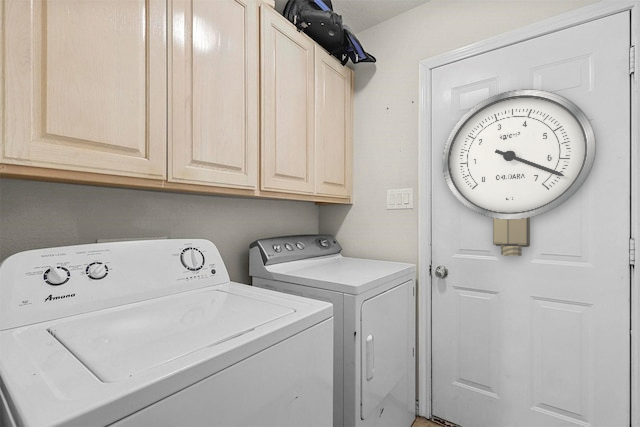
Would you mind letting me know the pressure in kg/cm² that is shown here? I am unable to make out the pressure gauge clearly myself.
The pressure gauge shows 6.5 kg/cm²
